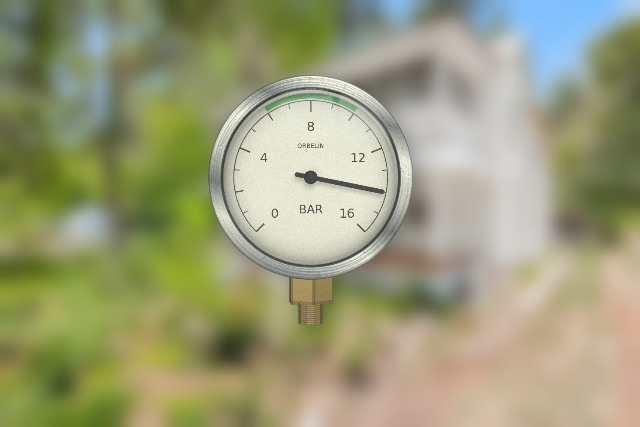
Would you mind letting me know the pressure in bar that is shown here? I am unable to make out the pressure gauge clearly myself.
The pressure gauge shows 14 bar
